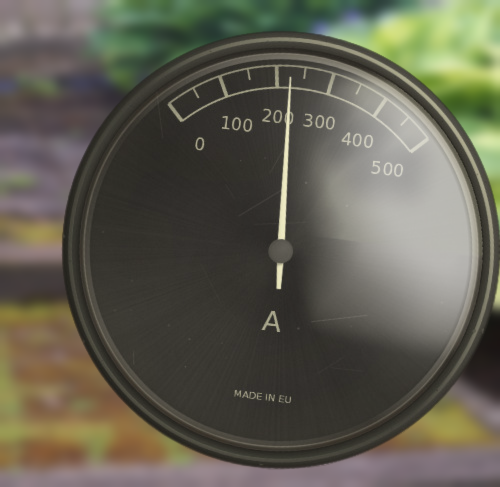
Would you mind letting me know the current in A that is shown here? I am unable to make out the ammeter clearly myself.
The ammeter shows 225 A
